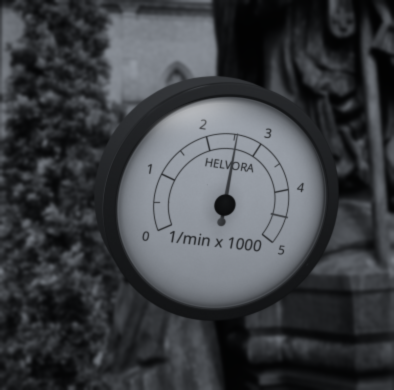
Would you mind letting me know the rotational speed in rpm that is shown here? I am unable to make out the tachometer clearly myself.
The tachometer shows 2500 rpm
